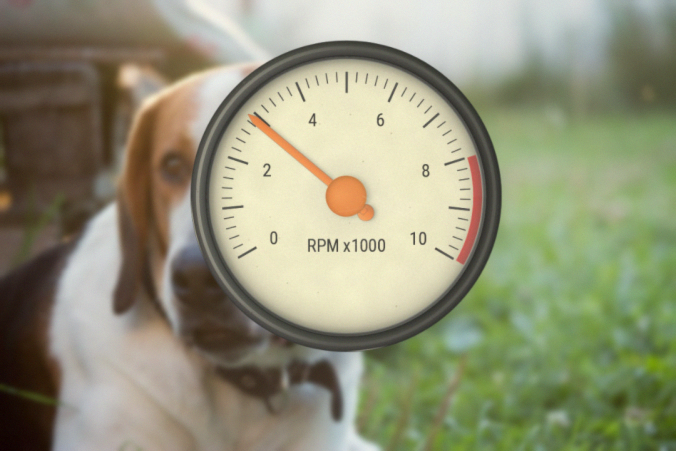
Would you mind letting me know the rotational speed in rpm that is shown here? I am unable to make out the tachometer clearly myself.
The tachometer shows 2900 rpm
